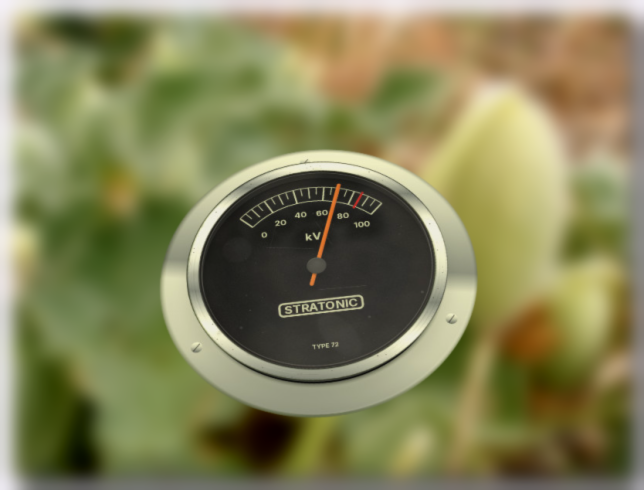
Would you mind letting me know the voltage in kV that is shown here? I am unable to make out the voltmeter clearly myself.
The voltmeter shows 70 kV
